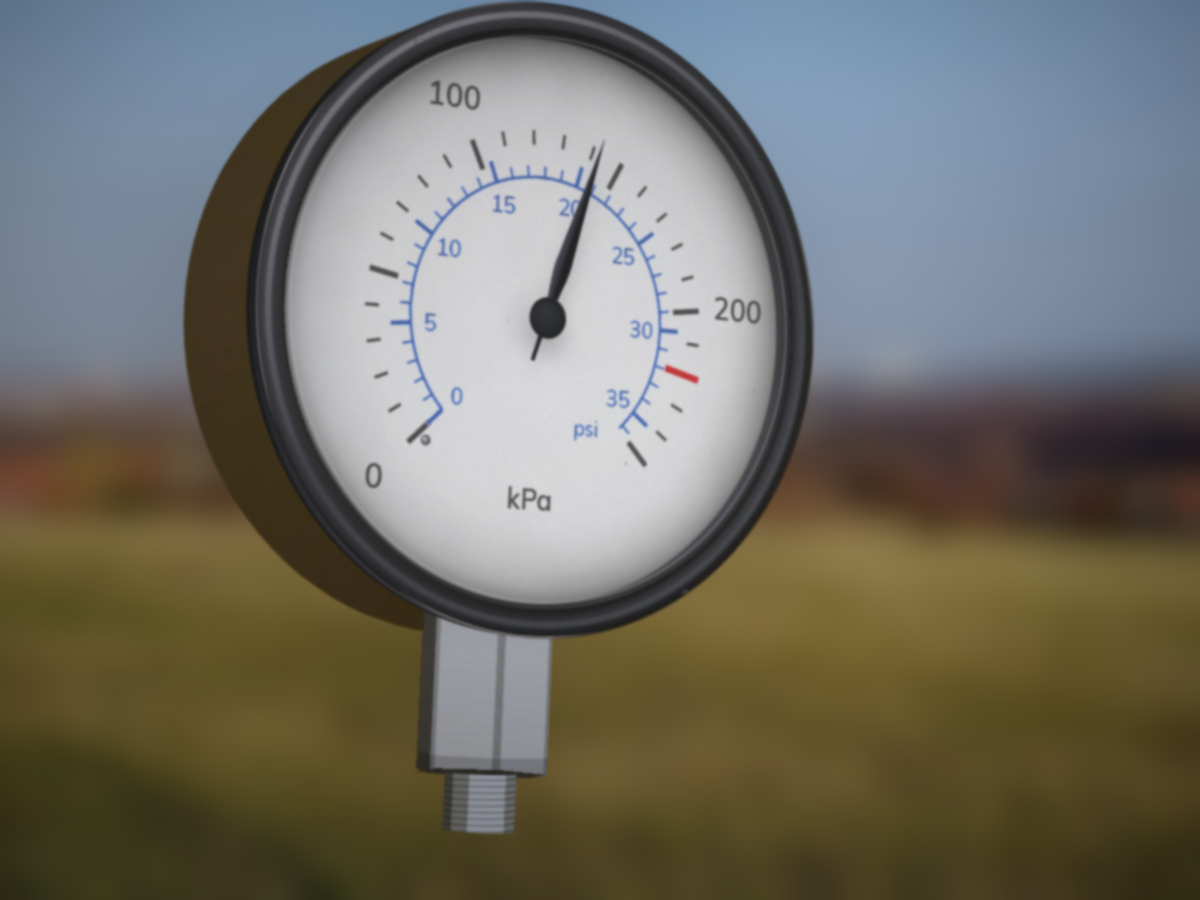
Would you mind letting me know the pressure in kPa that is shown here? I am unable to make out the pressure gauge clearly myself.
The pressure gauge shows 140 kPa
